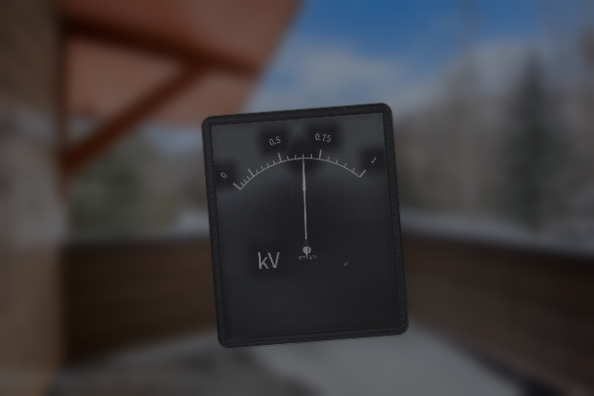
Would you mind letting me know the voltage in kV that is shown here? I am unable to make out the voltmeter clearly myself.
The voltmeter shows 0.65 kV
